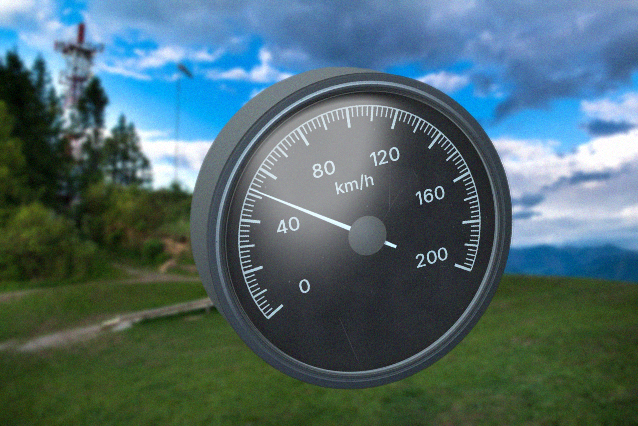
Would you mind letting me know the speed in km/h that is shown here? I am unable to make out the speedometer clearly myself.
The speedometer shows 52 km/h
